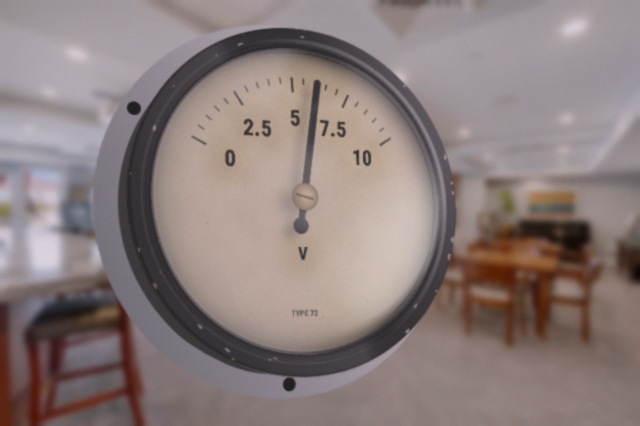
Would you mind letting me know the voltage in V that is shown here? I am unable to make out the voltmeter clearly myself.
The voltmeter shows 6 V
